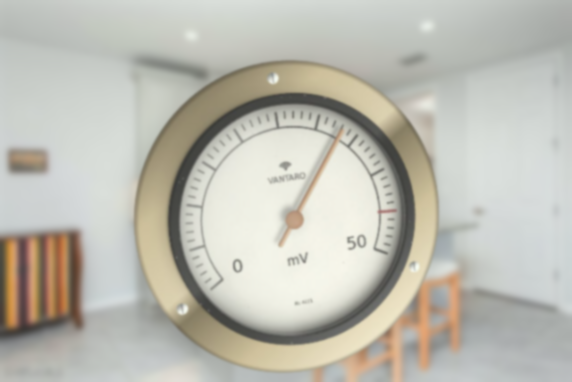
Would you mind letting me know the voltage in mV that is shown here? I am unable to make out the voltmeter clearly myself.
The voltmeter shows 33 mV
